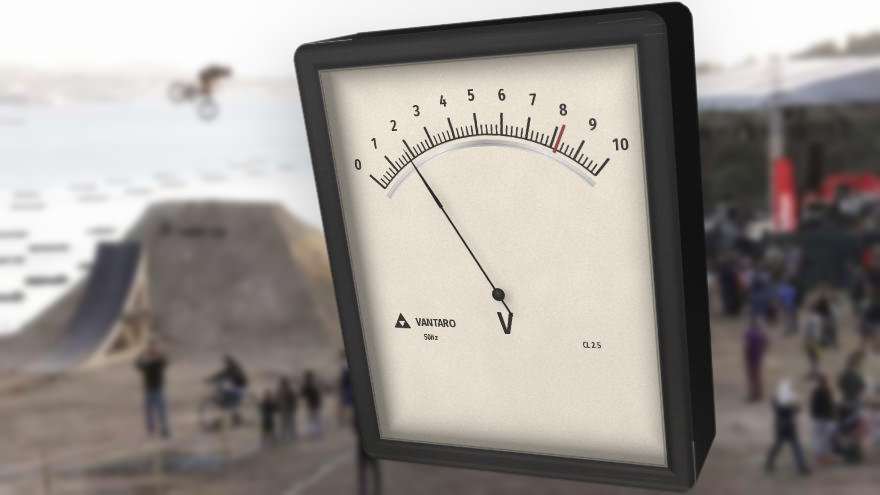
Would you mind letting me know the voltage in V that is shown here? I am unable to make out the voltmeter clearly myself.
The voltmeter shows 2 V
